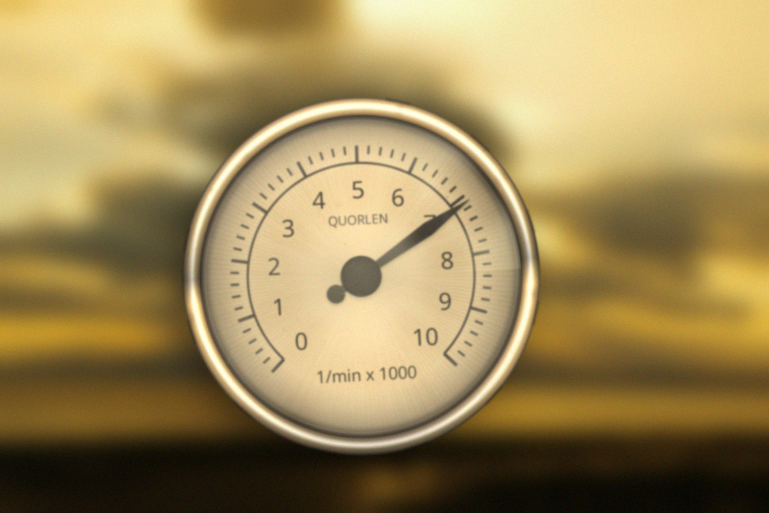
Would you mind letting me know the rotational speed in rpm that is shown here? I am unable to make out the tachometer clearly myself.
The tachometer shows 7100 rpm
